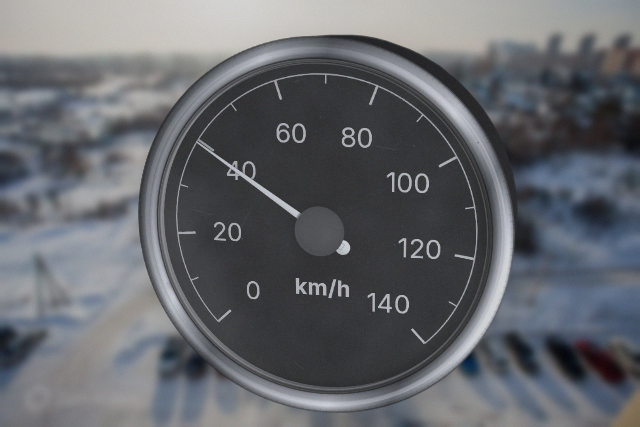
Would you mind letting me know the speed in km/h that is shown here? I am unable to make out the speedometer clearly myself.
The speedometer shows 40 km/h
